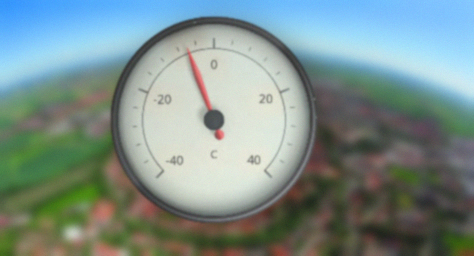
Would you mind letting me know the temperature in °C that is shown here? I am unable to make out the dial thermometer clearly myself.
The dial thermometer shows -6 °C
